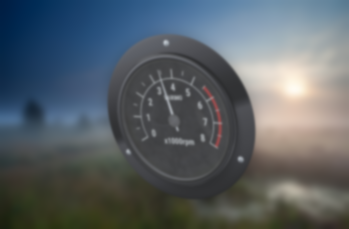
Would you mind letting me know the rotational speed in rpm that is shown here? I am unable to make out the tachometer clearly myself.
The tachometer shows 3500 rpm
